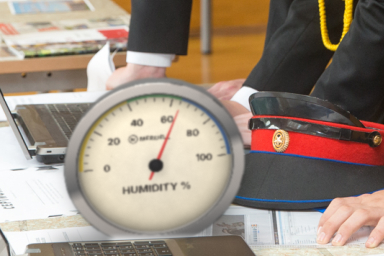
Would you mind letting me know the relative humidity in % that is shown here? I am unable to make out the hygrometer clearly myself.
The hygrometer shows 64 %
